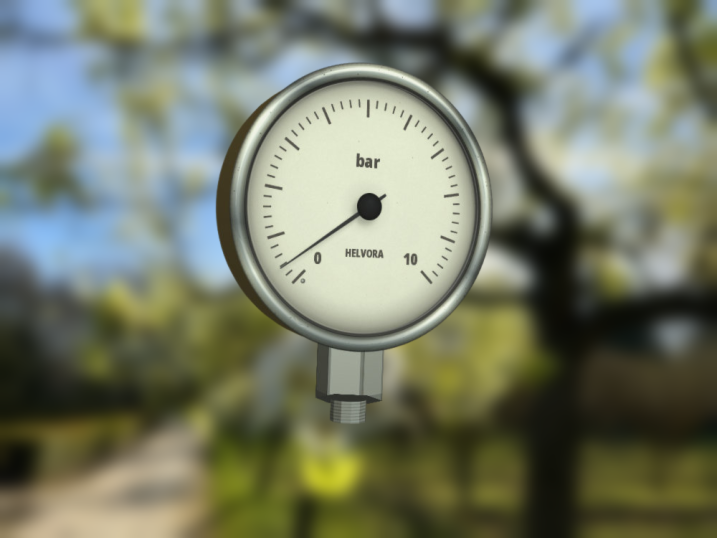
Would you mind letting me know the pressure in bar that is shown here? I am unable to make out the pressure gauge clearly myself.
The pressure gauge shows 0.4 bar
